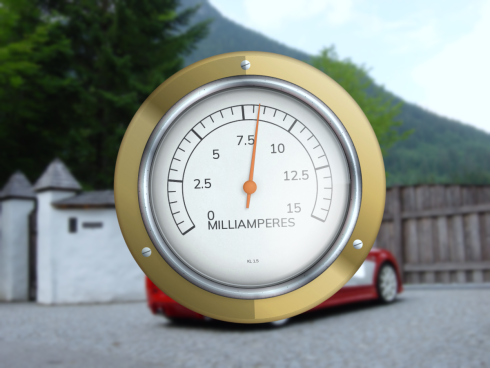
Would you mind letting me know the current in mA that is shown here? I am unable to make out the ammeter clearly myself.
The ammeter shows 8.25 mA
